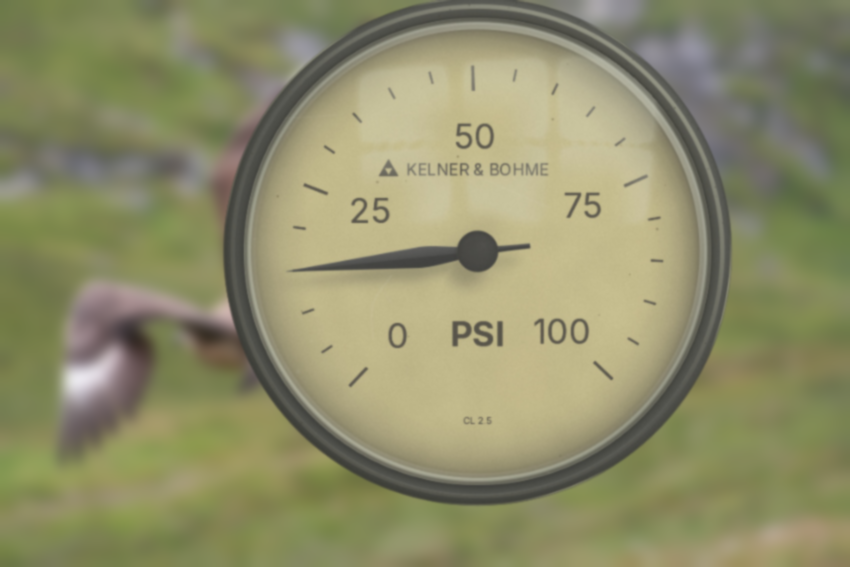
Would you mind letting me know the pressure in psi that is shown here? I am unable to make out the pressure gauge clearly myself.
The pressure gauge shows 15 psi
